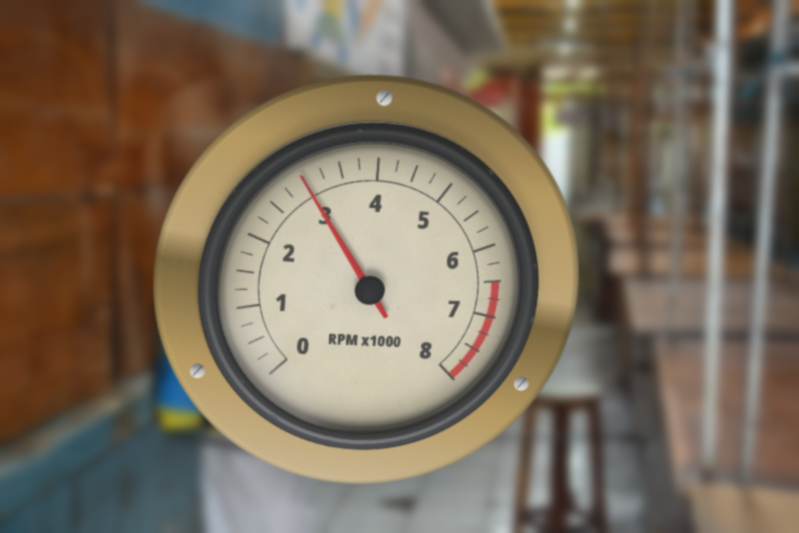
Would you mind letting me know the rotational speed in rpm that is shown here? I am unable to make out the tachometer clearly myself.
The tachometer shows 3000 rpm
